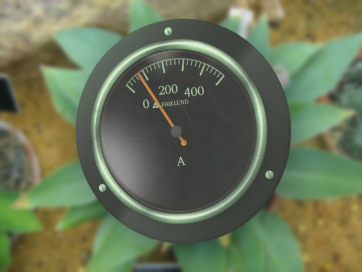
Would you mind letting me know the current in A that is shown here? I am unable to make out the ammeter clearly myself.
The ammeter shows 80 A
